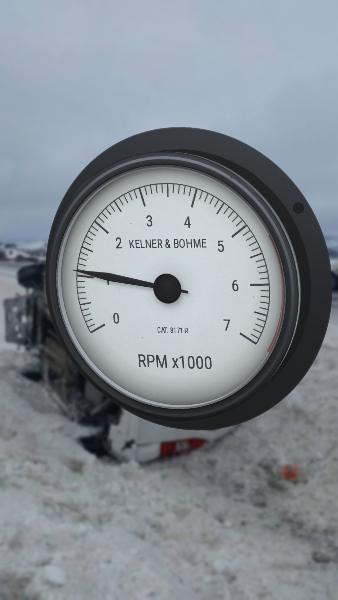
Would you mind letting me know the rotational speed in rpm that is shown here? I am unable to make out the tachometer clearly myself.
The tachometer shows 1100 rpm
